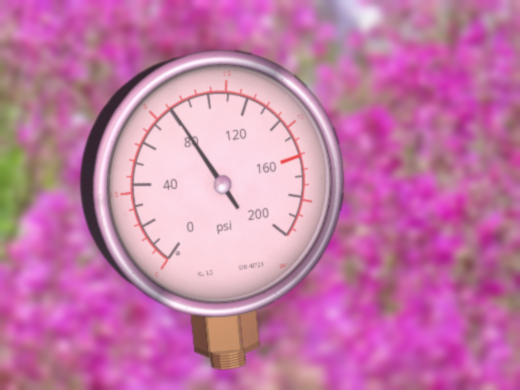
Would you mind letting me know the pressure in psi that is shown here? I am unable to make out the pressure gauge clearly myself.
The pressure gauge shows 80 psi
